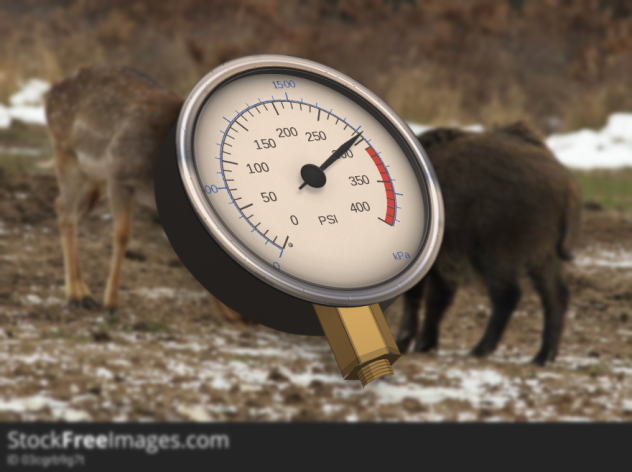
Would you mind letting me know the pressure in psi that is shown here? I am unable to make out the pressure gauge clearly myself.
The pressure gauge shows 295 psi
